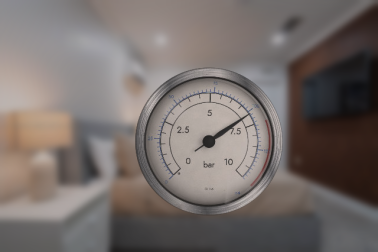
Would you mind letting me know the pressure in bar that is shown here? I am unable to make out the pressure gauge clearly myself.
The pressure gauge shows 7 bar
